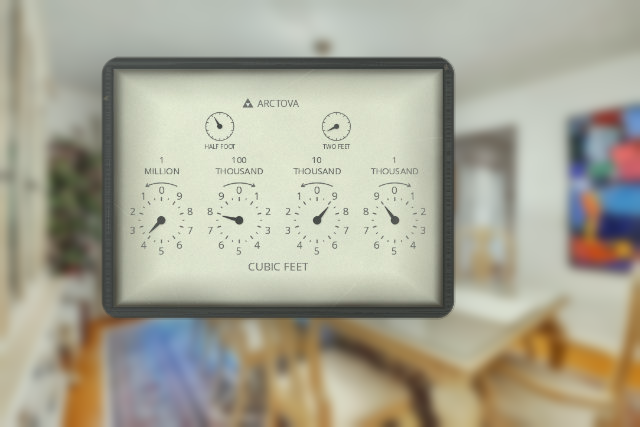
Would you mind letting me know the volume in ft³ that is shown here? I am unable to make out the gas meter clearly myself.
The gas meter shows 378900 ft³
